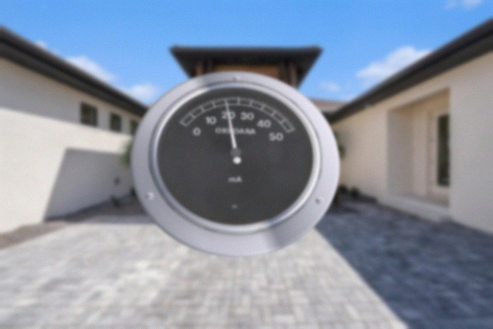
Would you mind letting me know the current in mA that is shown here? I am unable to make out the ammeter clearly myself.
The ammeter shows 20 mA
